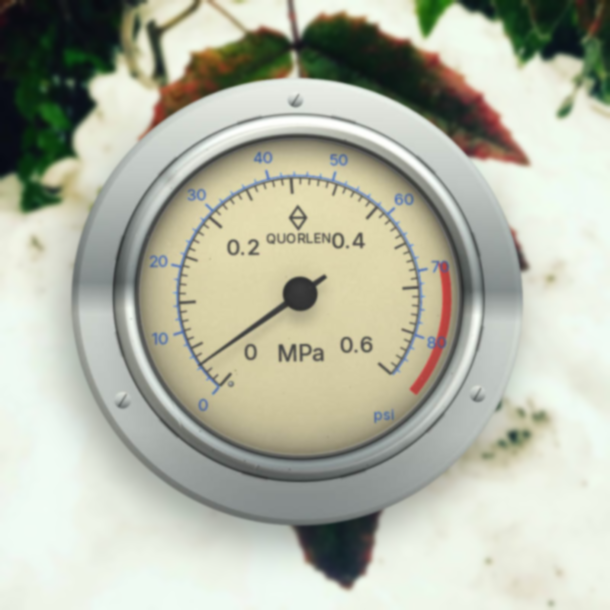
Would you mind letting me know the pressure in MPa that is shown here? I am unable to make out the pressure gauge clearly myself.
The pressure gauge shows 0.03 MPa
